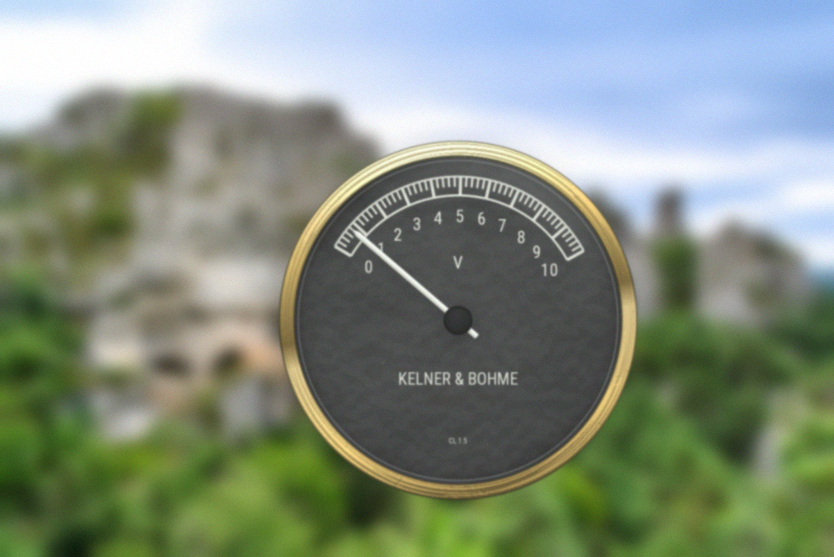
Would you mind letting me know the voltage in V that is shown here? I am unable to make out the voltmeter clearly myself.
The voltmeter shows 0.8 V
